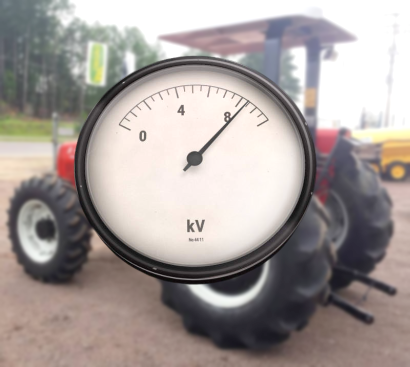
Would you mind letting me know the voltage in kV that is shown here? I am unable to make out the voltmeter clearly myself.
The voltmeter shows 8.5 kV
